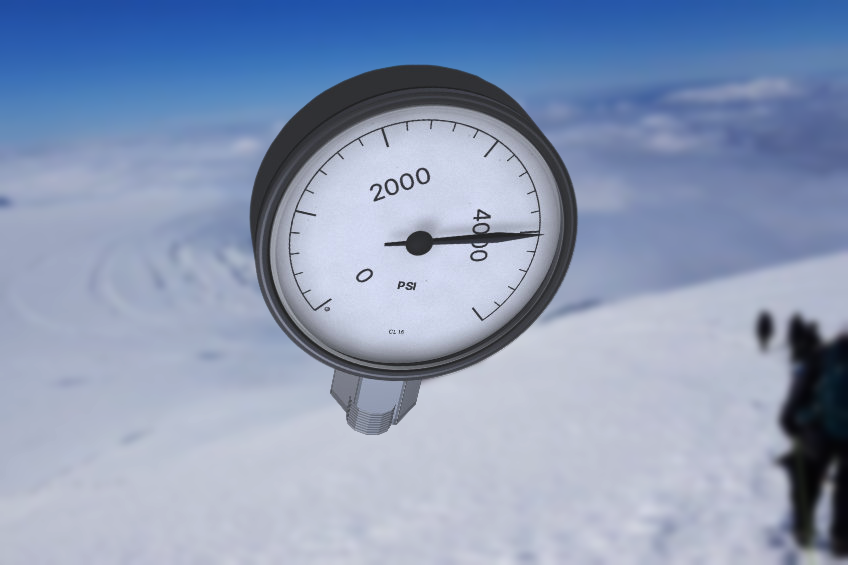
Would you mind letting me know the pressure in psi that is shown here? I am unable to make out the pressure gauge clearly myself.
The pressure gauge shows 4000 psi
